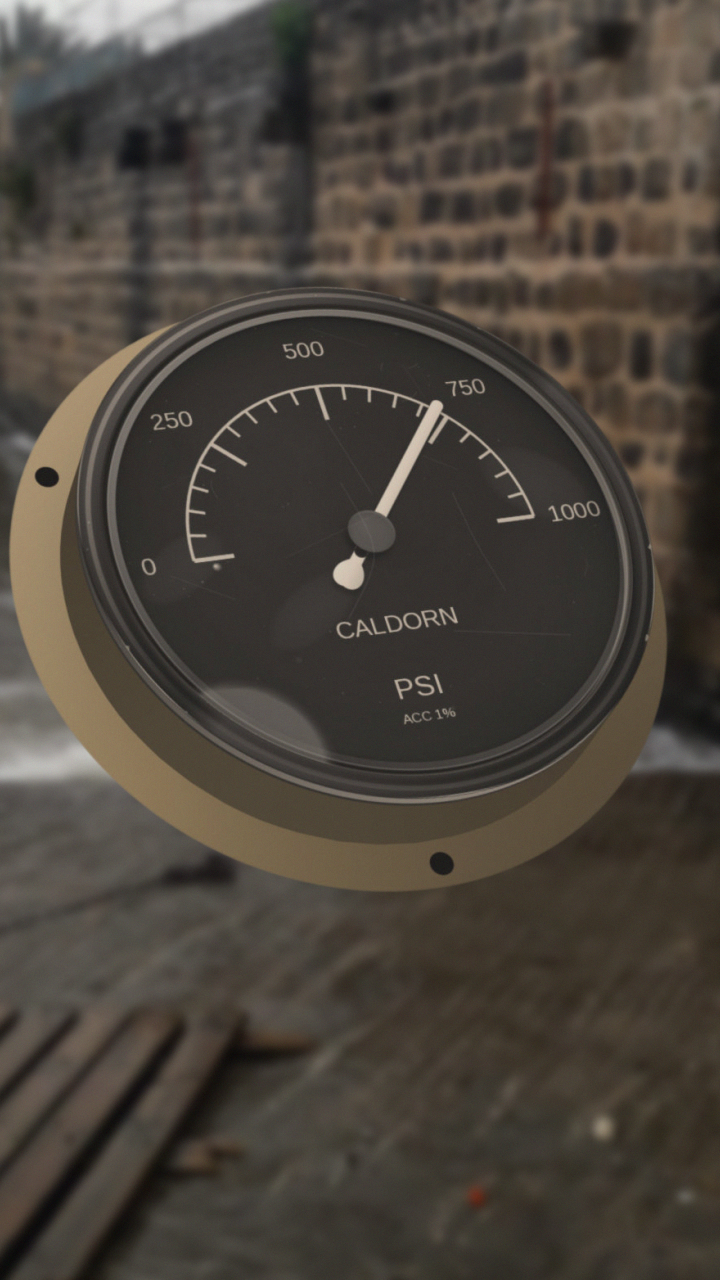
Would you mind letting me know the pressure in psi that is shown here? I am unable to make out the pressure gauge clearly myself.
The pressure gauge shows 725 psi
